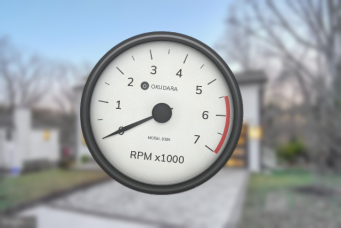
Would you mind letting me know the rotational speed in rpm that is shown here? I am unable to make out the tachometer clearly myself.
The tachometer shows 0 rpm
